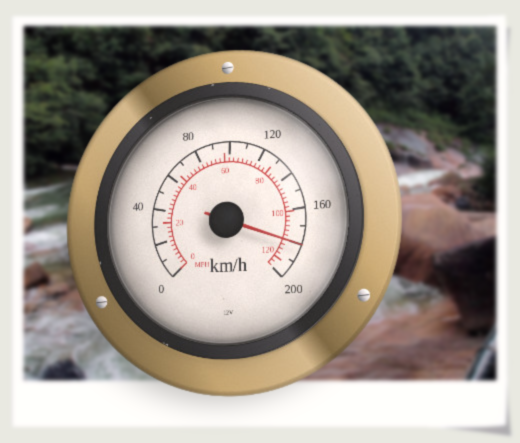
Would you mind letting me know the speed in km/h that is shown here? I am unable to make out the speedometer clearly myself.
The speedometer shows 180 km/h
